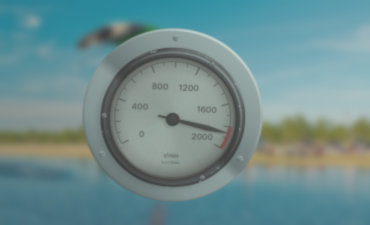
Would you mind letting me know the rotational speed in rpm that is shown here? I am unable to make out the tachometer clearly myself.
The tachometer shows 1850 rpm
